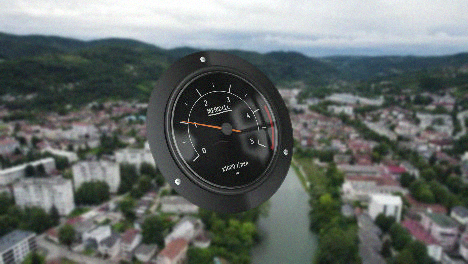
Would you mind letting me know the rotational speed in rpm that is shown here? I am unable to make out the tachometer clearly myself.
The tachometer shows 1000 rpm
